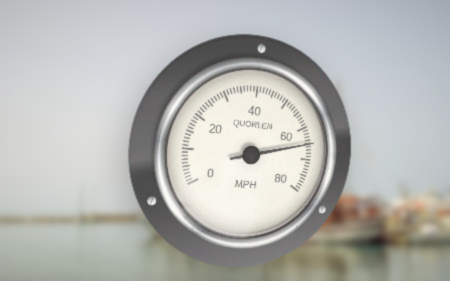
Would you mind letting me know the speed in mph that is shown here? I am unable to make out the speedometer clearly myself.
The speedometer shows 65 mph
